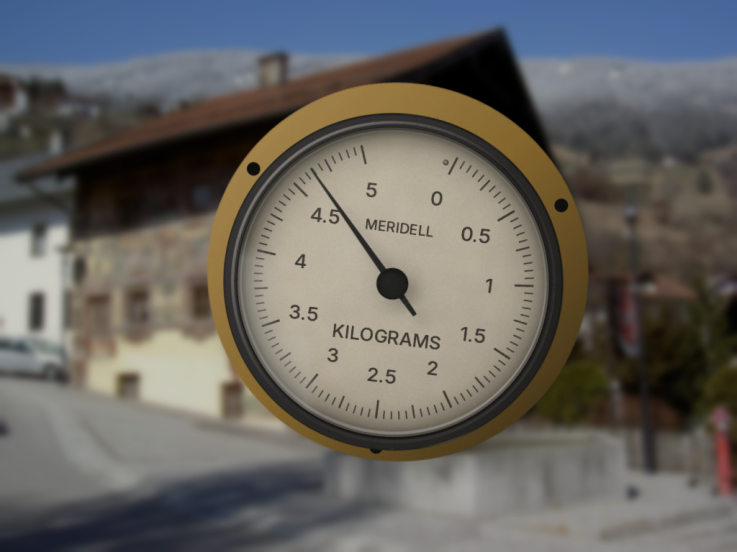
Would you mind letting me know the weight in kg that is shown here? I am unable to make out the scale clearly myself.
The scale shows 4.65 kg
